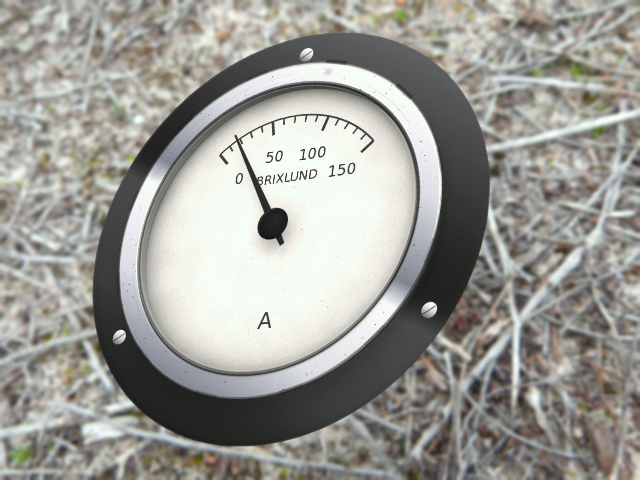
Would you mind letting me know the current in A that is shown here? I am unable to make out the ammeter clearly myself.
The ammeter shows 20 A
